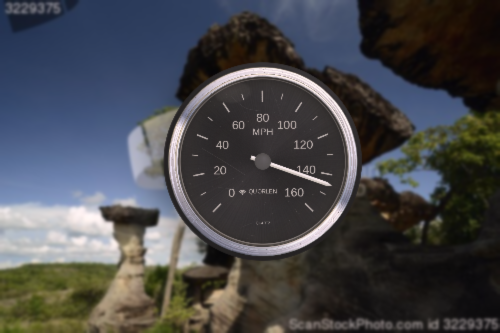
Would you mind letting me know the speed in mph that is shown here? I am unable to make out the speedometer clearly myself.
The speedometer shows 145 mph
